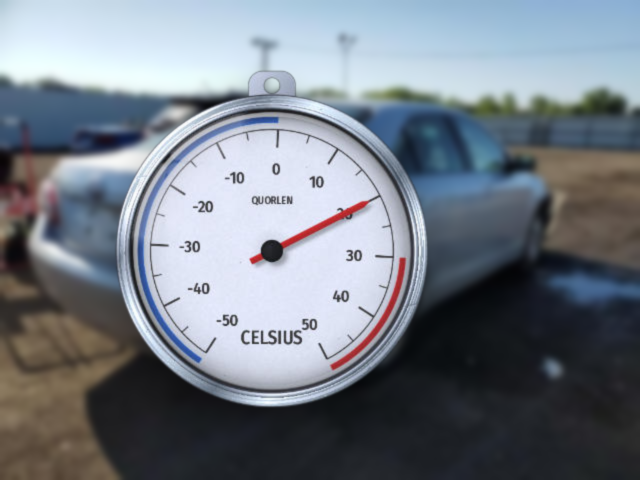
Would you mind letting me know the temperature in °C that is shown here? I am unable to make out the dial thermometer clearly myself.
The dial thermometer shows 20 °C
